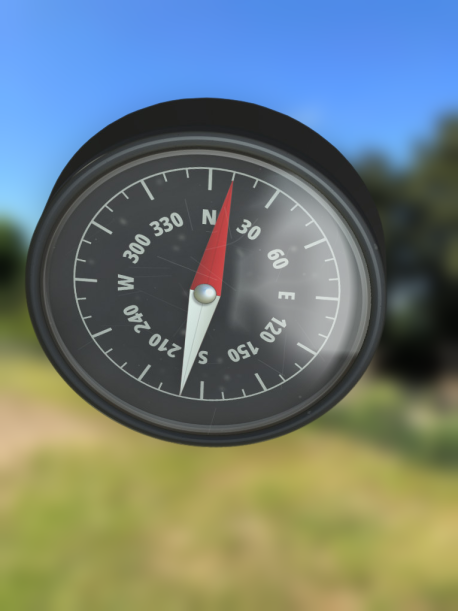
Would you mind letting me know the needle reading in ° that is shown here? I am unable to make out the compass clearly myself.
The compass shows 10 °
